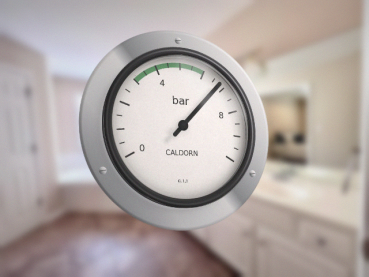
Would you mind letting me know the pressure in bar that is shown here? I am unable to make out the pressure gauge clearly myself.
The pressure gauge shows 6.75 bar
